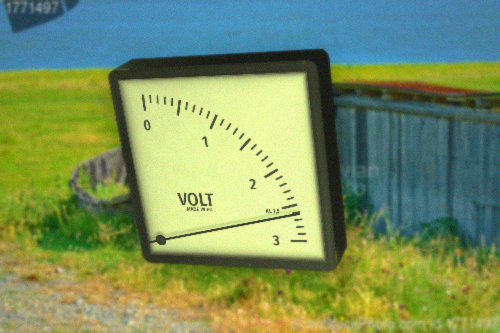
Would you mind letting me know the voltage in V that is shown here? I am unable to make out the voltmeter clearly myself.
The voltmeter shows 2.6 V
